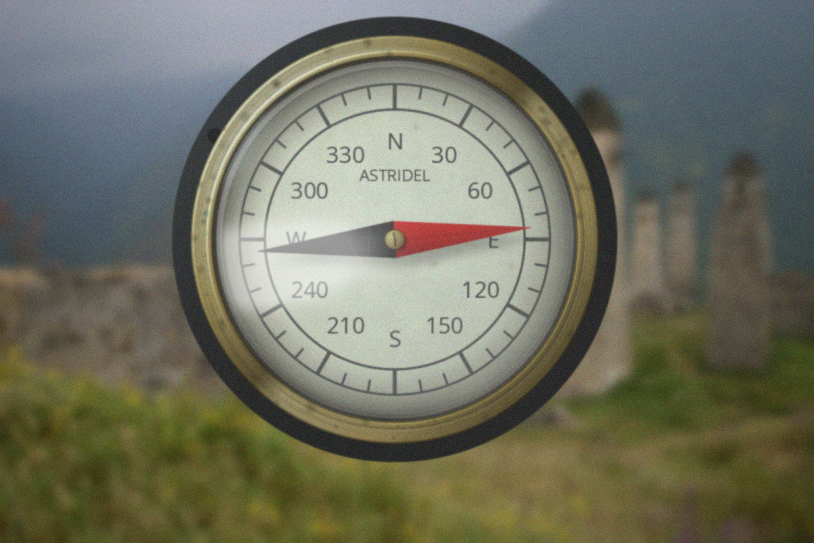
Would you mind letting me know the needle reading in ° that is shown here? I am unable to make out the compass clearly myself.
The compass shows 85 °
